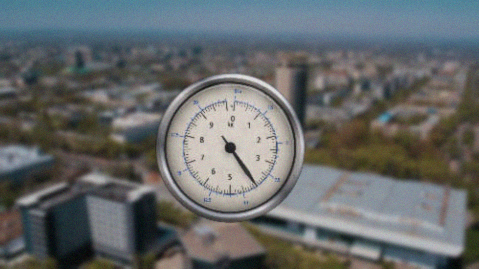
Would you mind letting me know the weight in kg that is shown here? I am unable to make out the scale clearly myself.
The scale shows 4 kg
